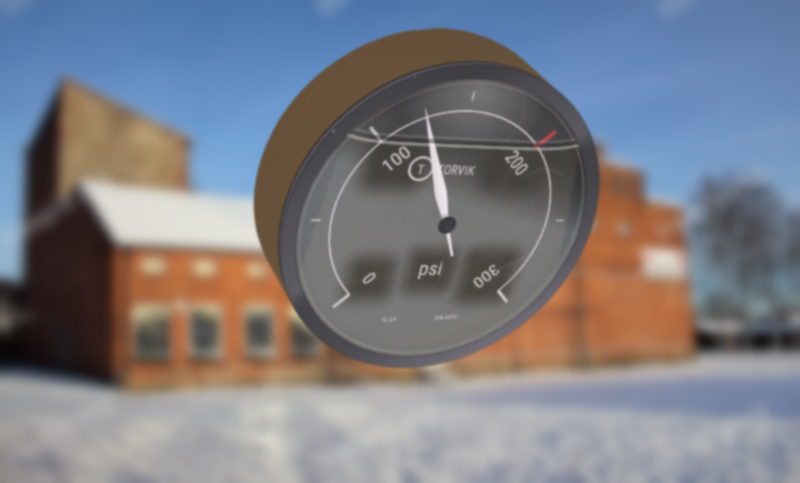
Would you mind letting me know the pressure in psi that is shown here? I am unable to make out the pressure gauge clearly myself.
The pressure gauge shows 125 psi
